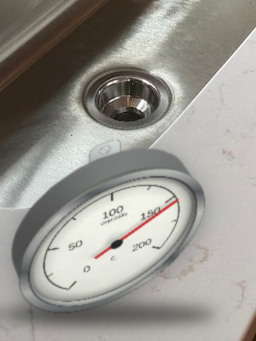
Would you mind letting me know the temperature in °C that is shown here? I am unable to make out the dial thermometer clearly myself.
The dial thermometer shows 150 °C
